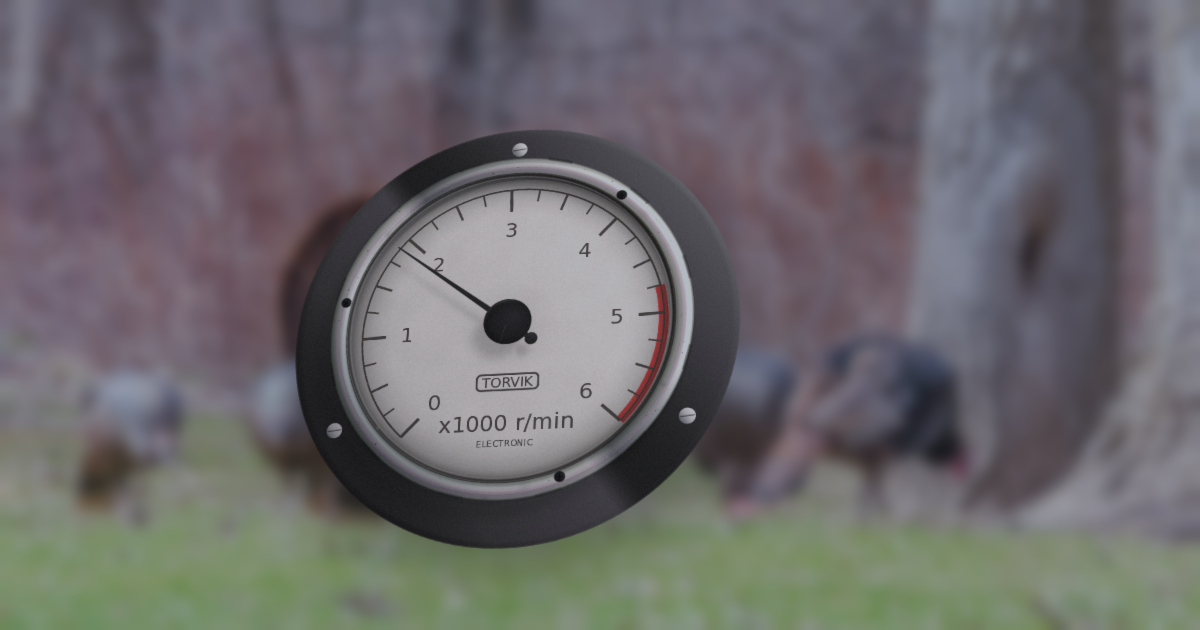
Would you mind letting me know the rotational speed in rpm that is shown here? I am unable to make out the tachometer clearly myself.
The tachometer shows 1875 rpm
